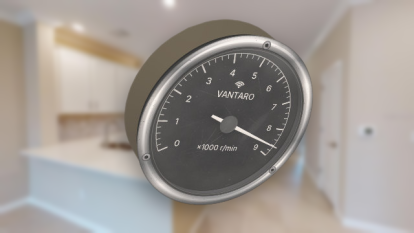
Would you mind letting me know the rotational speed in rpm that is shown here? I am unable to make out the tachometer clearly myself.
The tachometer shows 8600 rpm
